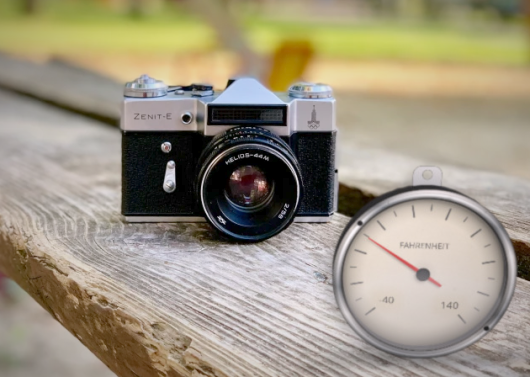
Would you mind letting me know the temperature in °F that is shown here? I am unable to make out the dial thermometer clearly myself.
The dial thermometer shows 10 °F
